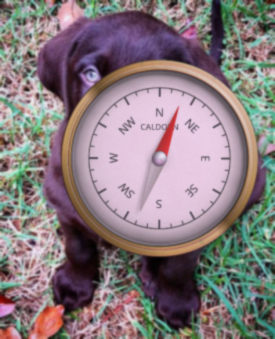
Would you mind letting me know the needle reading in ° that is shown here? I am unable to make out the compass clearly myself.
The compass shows 20 °
